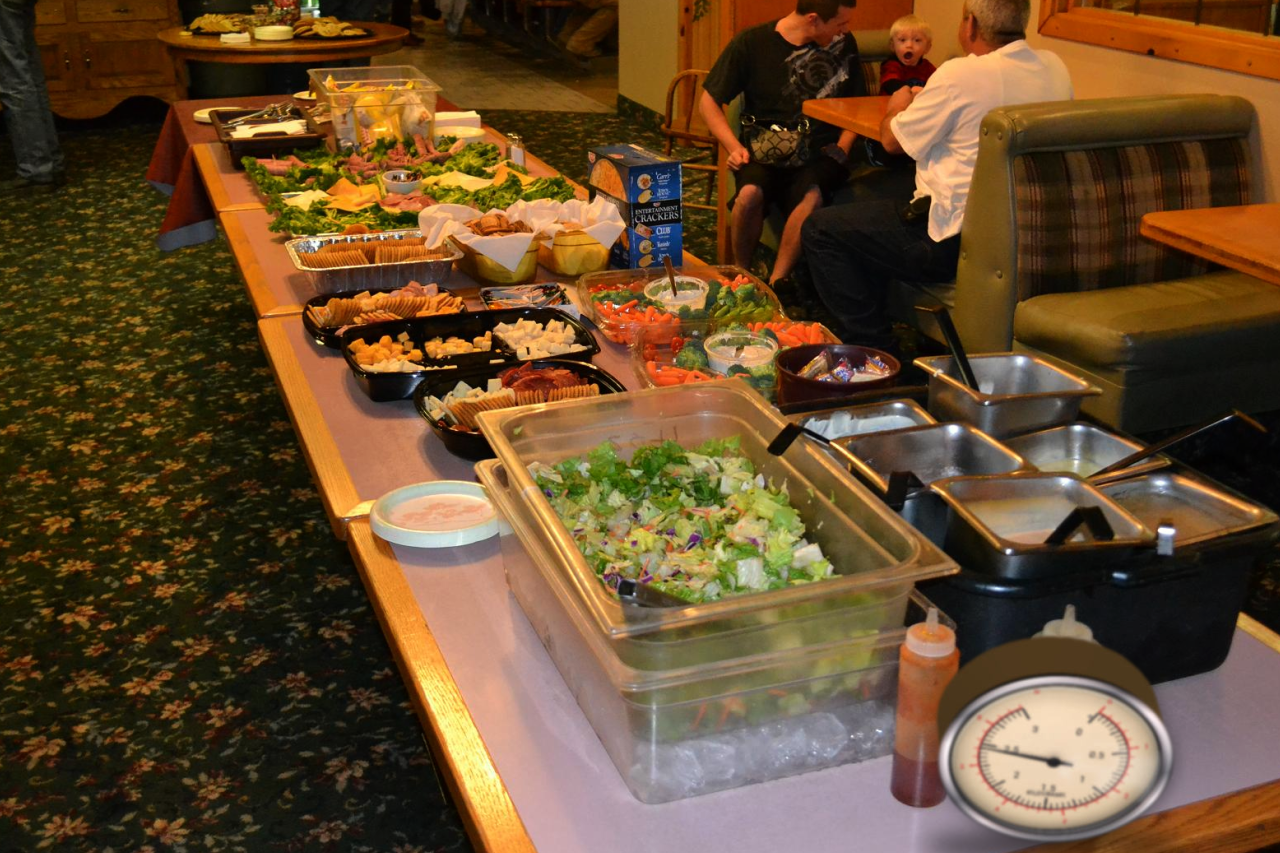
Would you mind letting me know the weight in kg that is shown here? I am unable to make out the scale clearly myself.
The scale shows 2.5 kg
